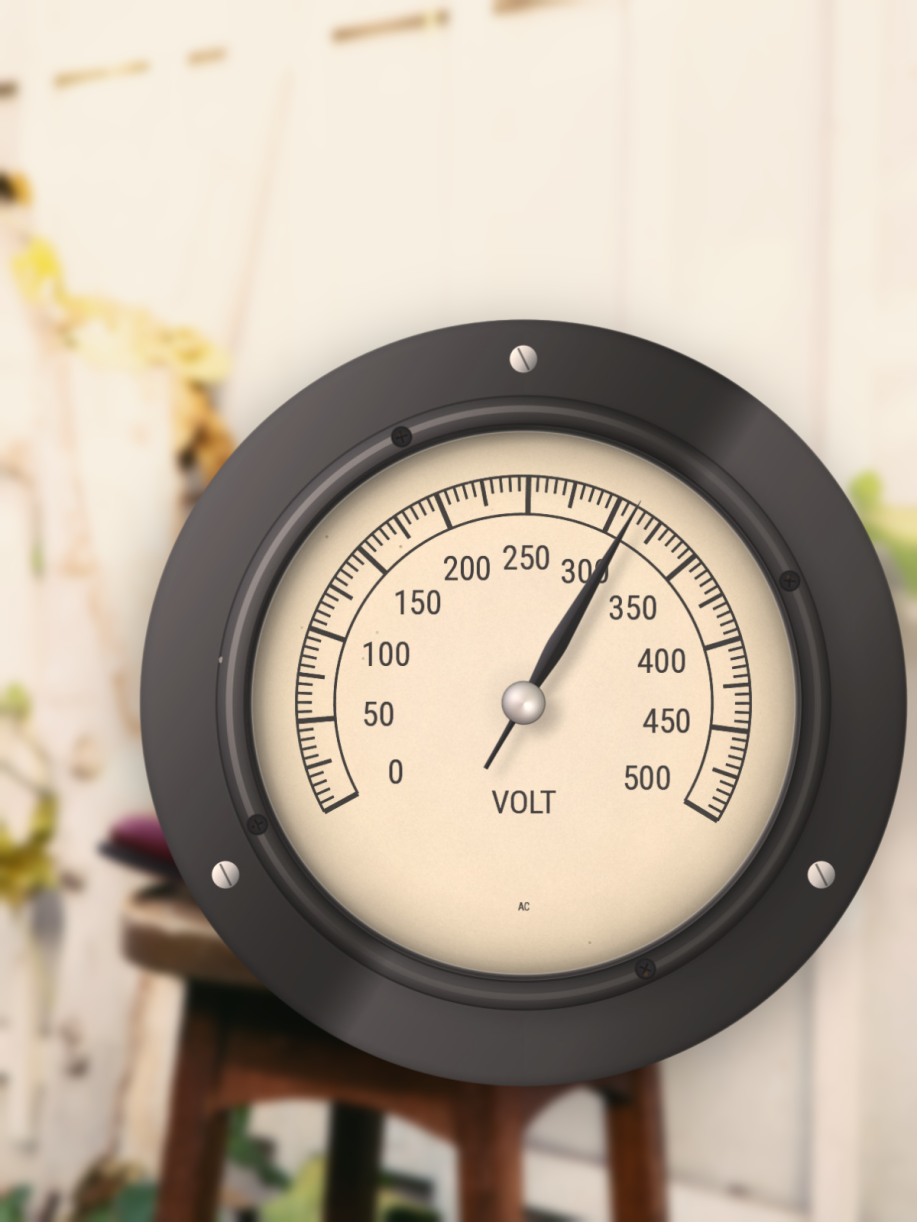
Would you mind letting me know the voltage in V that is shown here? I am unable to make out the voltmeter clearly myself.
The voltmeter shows 310 V
